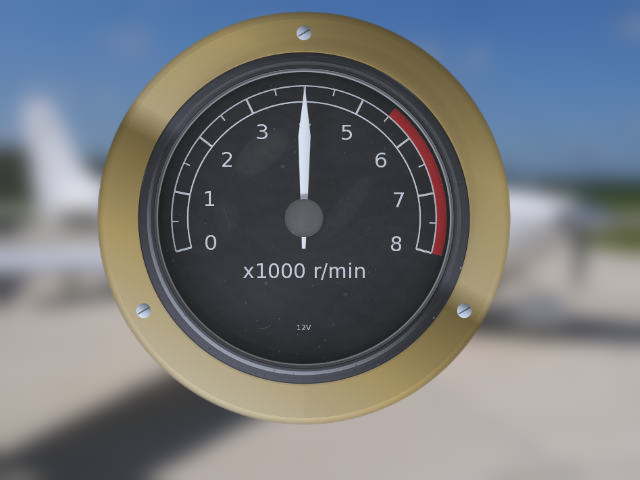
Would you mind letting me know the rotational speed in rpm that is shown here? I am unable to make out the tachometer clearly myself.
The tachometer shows 4000 rpm
